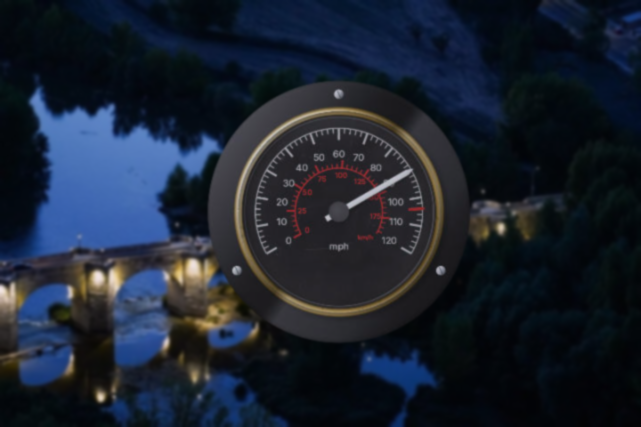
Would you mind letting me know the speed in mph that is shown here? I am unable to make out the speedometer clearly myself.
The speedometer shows 90 mph
